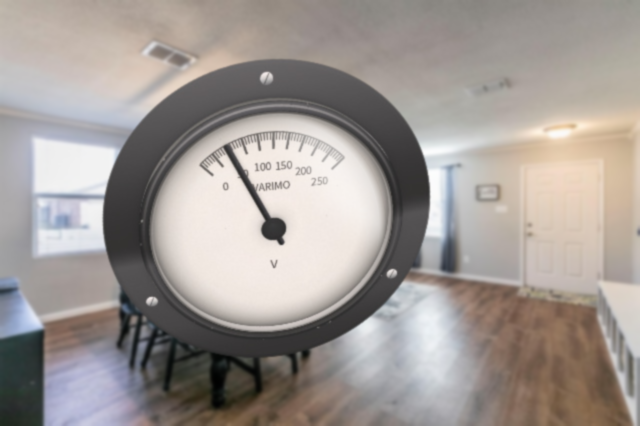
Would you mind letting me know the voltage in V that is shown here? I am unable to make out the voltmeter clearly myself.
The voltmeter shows 50 V
